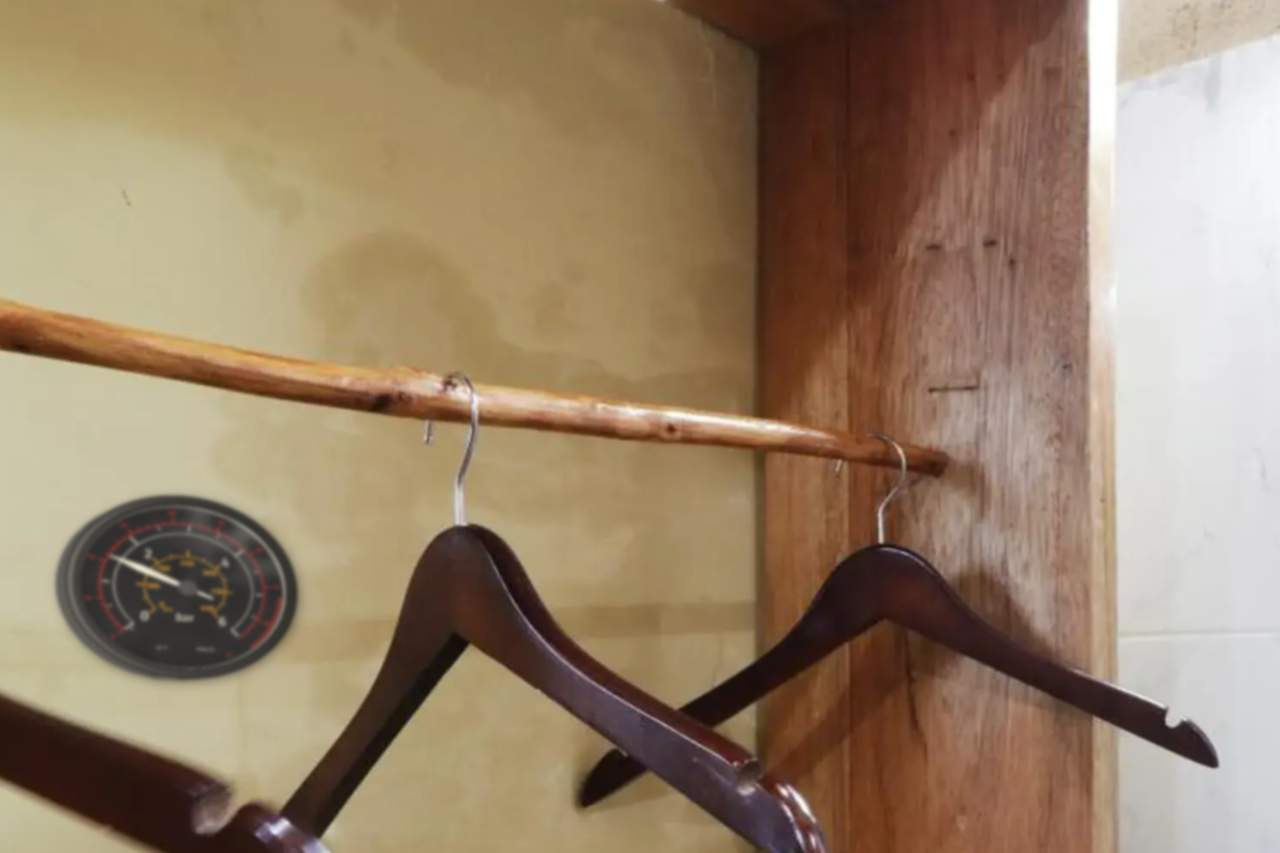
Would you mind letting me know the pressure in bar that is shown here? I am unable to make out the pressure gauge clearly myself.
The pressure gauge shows 1.5 bar
